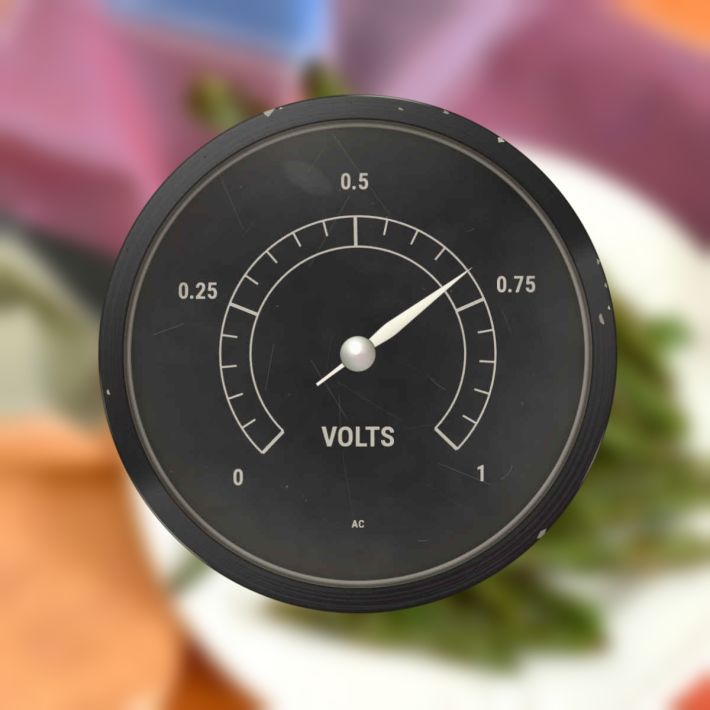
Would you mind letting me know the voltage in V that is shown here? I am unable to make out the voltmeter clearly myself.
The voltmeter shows 0.7 V
